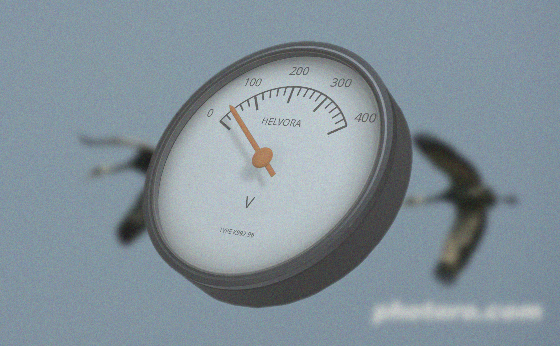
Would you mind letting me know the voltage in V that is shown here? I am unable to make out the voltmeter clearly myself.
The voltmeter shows 40 V
